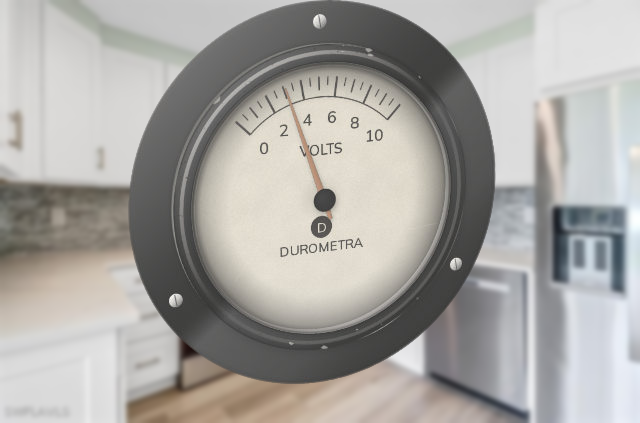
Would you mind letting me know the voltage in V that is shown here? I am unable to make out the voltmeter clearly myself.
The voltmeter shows 3 V
